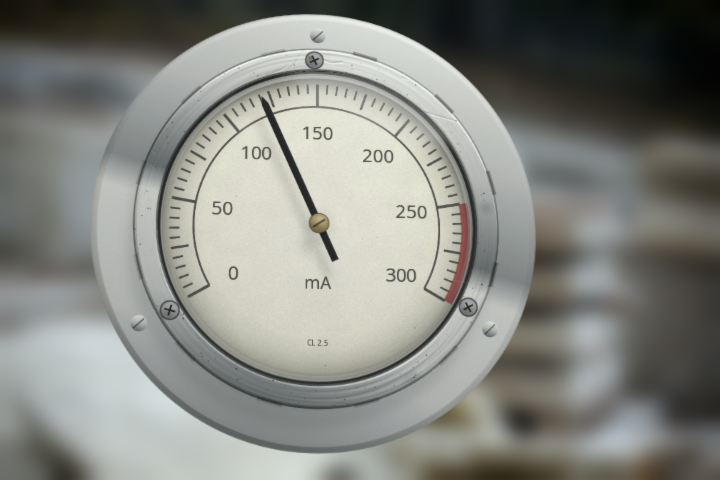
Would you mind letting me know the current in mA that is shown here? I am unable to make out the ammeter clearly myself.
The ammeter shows 120 mA
